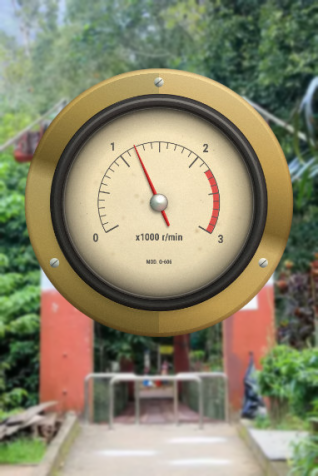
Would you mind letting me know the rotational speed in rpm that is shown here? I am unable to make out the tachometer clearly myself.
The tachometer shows 1200 rpm
